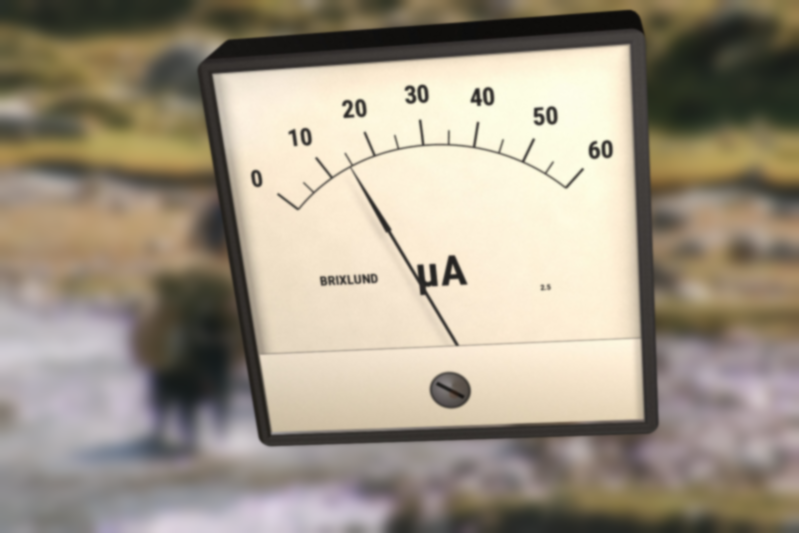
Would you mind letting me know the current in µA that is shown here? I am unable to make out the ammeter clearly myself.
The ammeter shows 15 µA
